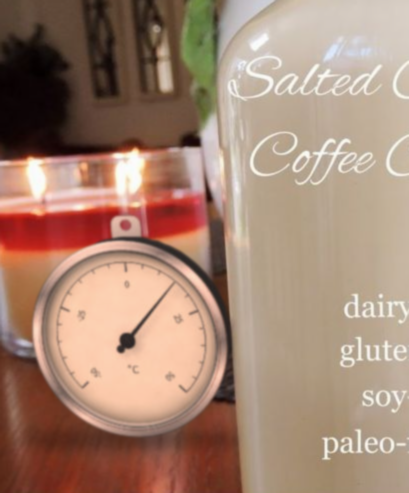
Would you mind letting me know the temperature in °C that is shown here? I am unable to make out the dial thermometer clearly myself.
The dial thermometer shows 15 °C
